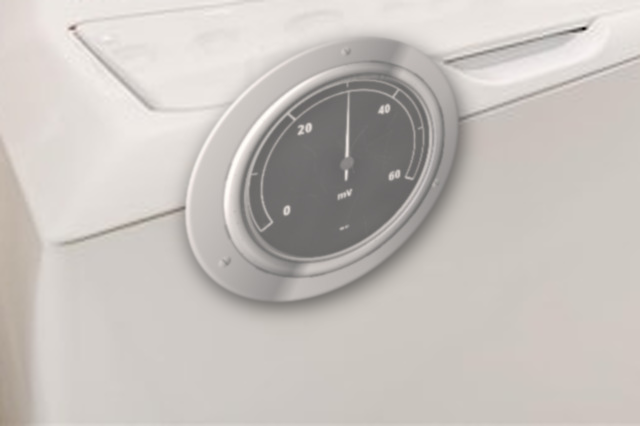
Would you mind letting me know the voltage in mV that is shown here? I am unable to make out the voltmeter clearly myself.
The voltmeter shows 30 mV
